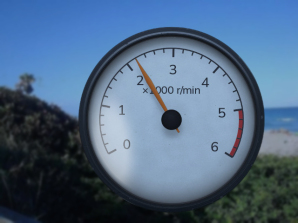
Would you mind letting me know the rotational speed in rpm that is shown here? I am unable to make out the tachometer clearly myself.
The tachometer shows 2200 rpm
